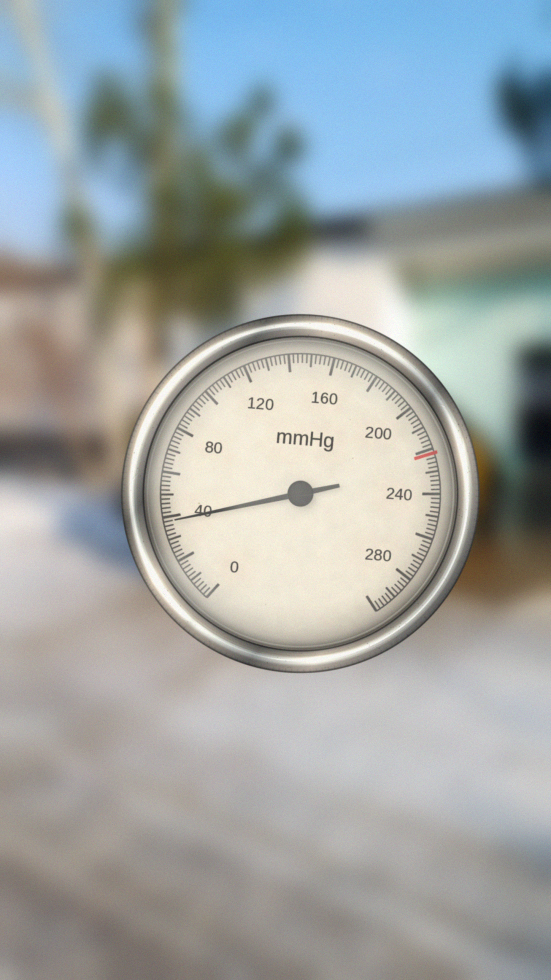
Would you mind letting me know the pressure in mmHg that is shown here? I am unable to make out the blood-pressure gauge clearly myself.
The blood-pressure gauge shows 38 mmHg
